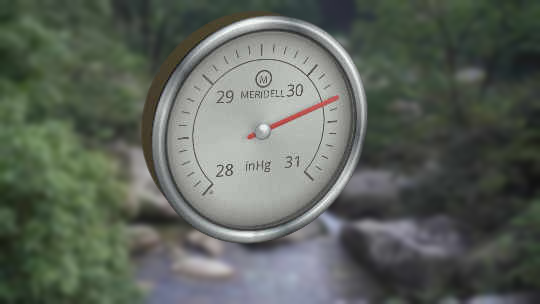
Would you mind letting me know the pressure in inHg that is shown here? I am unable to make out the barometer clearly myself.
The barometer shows 30.3 inHg
